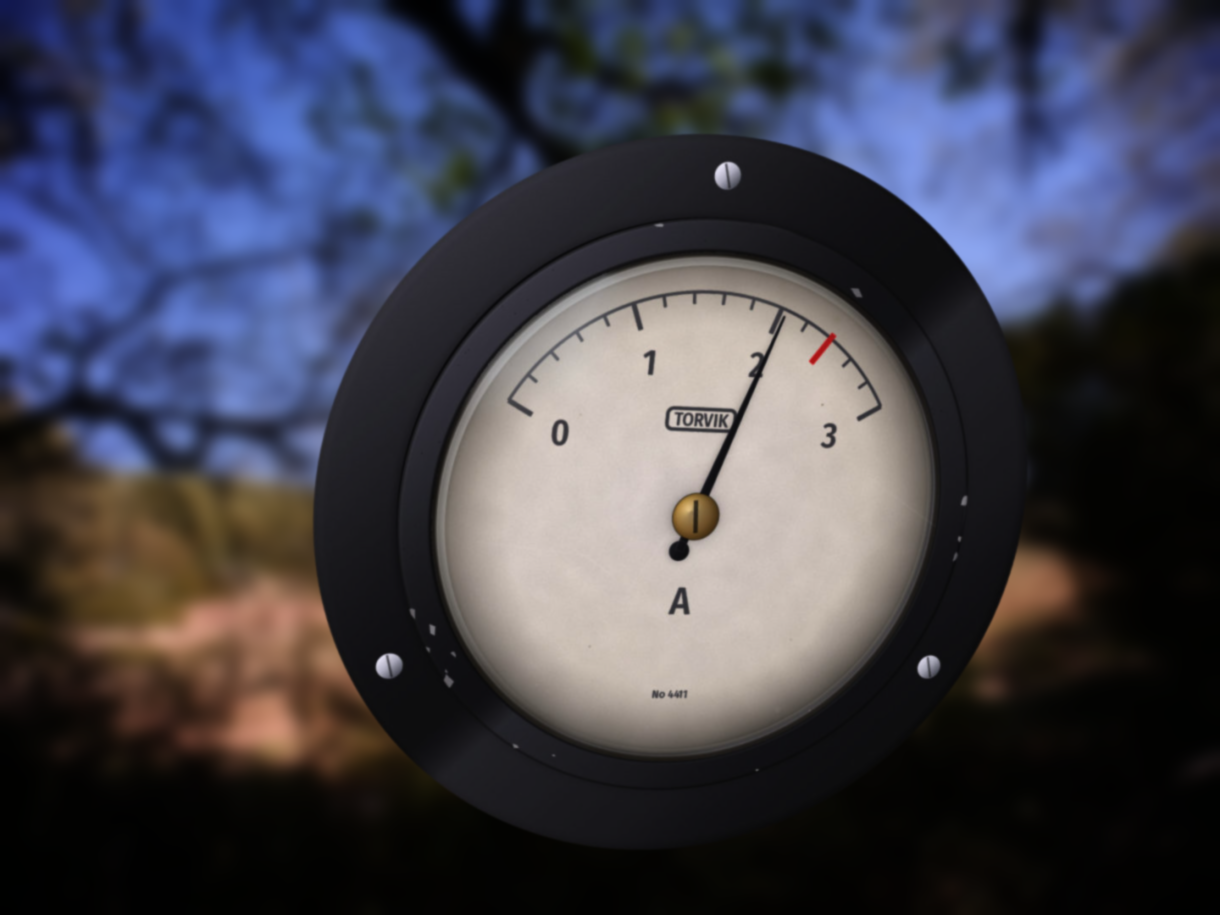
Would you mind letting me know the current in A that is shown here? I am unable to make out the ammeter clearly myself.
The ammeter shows 2 A
